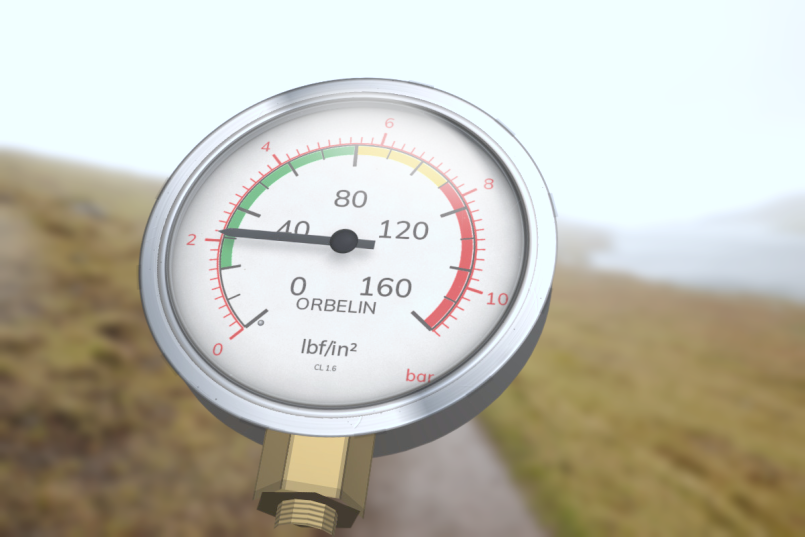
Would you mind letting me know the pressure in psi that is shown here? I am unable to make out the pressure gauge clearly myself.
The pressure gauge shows 30 psi
